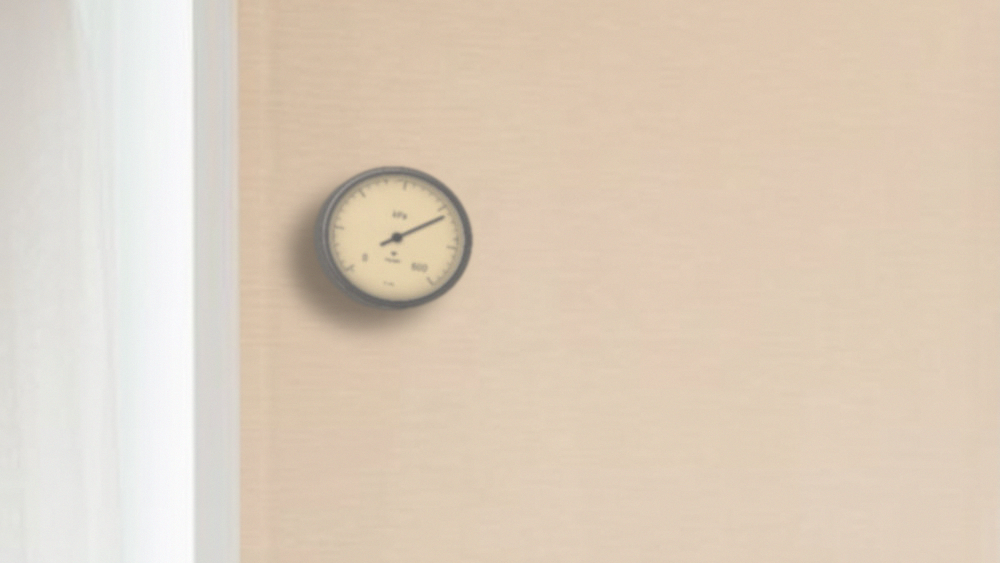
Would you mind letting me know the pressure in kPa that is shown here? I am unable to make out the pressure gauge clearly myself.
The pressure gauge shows 420 kPa
